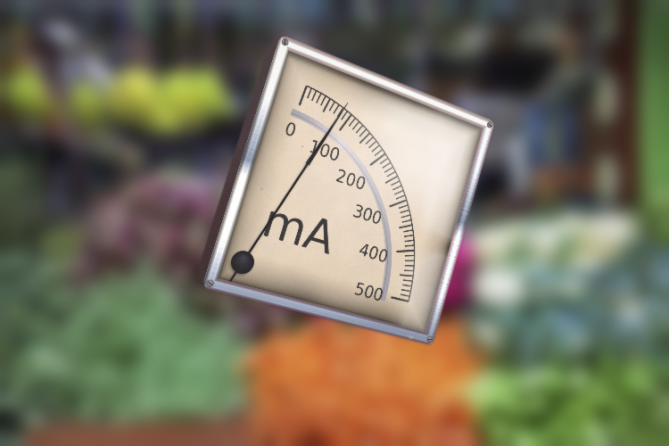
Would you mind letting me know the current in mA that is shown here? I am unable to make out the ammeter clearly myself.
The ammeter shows 80 mA
